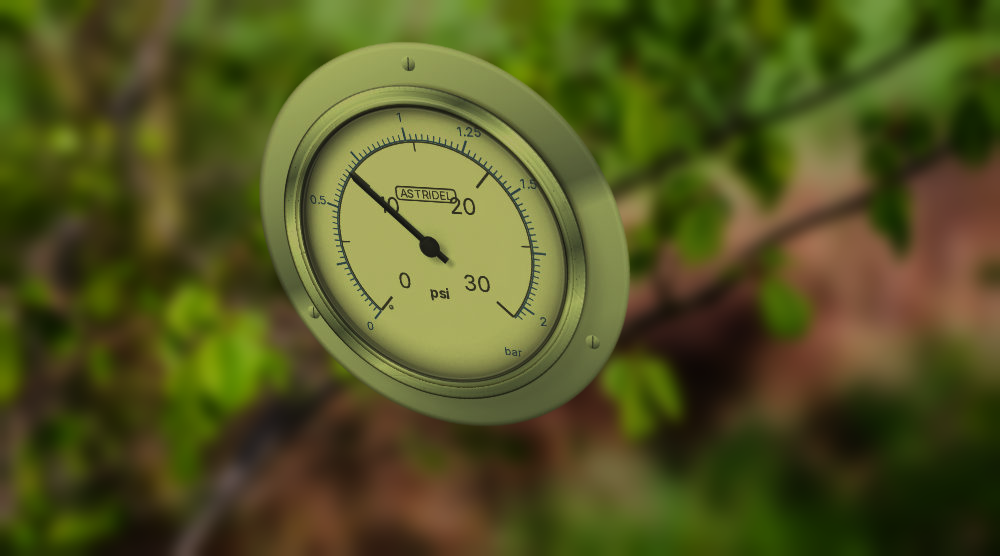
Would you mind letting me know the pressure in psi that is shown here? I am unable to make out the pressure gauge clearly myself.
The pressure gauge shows 10 psi
